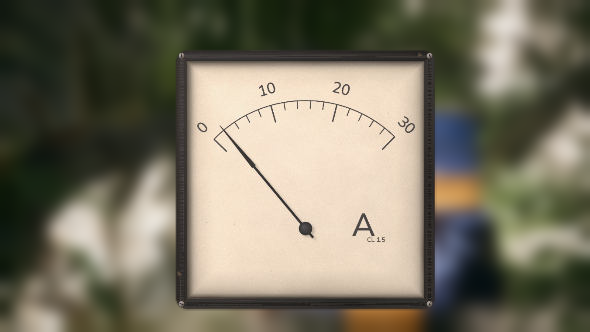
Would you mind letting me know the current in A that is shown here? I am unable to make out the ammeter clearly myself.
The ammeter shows 2 A
